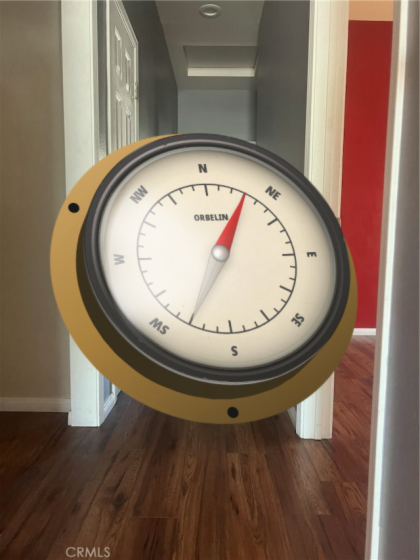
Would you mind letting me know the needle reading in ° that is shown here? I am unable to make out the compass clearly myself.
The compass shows 30 °
